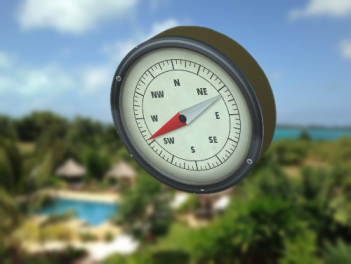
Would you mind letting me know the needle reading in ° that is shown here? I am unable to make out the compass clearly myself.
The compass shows 245 °
